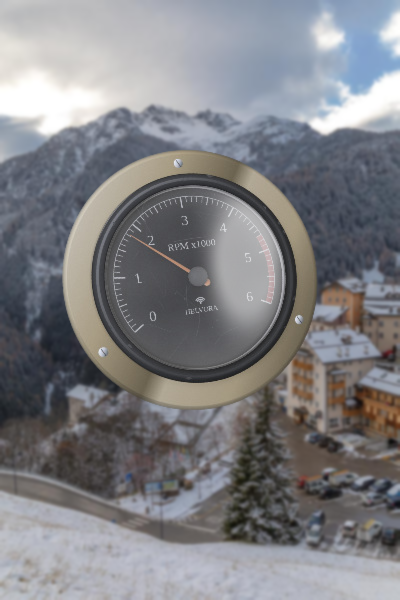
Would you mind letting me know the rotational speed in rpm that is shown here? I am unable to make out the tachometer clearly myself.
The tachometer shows 1800 rpm
